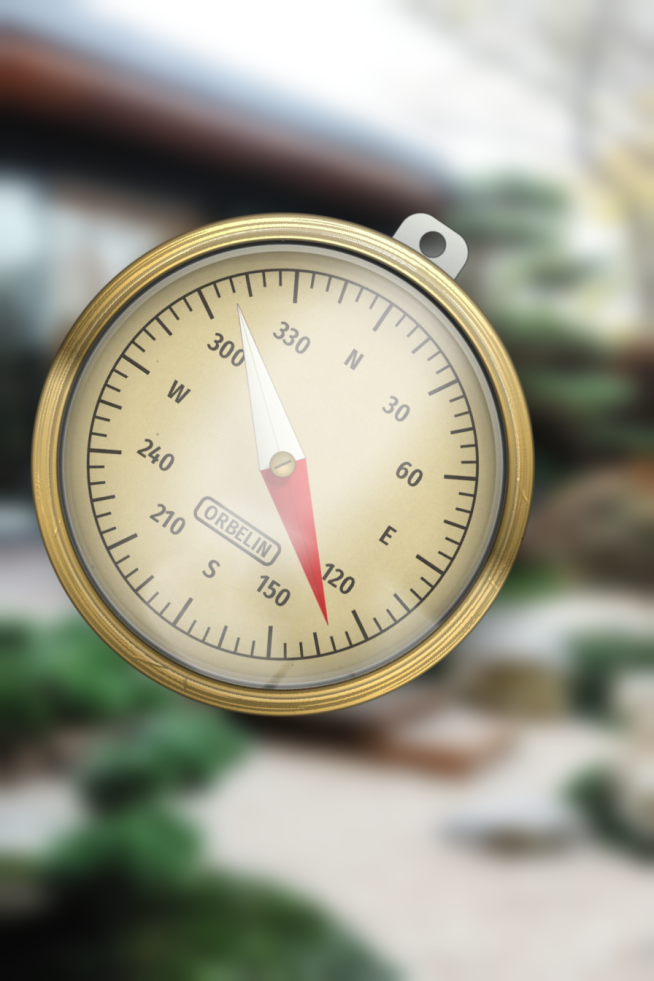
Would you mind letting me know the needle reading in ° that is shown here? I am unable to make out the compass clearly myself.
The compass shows 130 °
